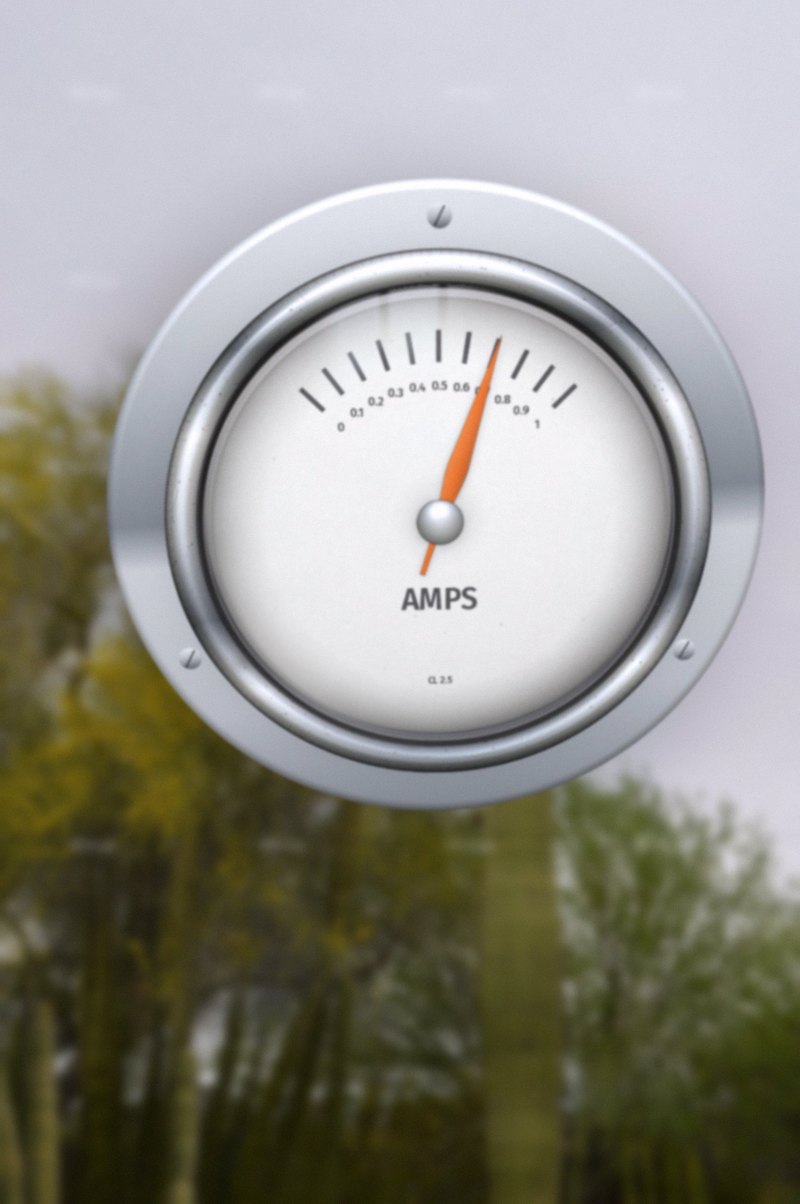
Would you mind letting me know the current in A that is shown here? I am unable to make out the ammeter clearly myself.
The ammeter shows 0.7 A
